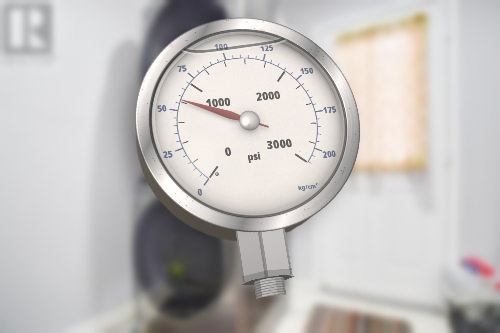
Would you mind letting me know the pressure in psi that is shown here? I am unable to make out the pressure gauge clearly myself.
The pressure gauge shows 800 psi
